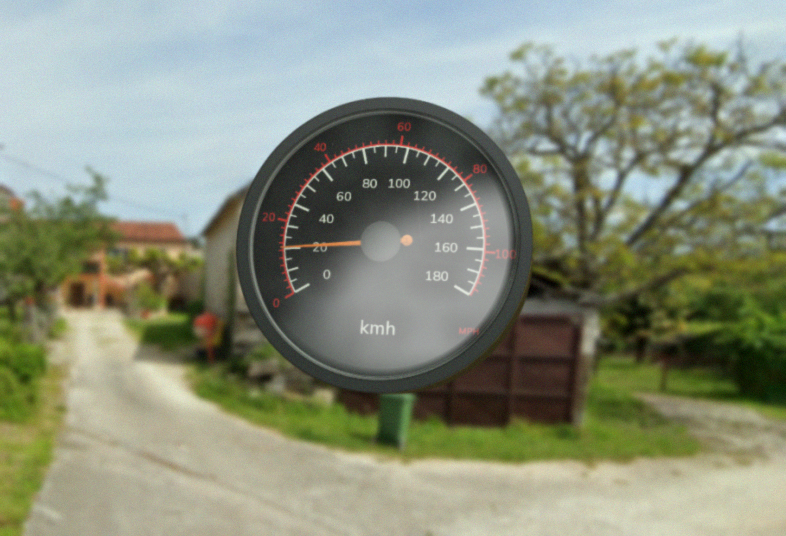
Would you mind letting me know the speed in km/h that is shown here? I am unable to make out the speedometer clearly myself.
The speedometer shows 20 km/h
